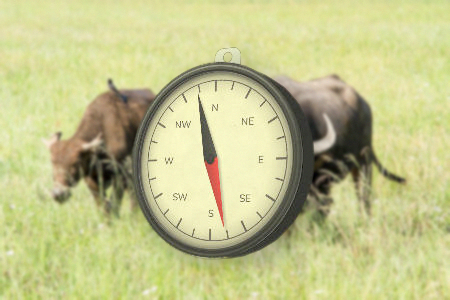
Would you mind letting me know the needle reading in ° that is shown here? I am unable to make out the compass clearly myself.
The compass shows 165 °
